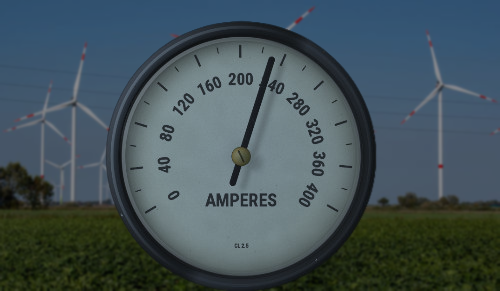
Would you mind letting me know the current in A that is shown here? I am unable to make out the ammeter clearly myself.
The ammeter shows 230 A
